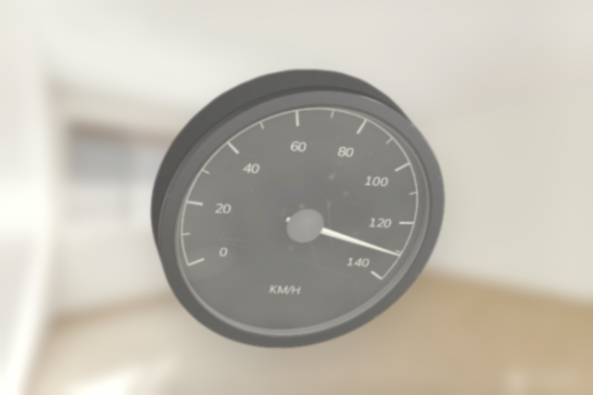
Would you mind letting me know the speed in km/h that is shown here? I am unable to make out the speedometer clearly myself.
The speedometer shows 130 km/h
